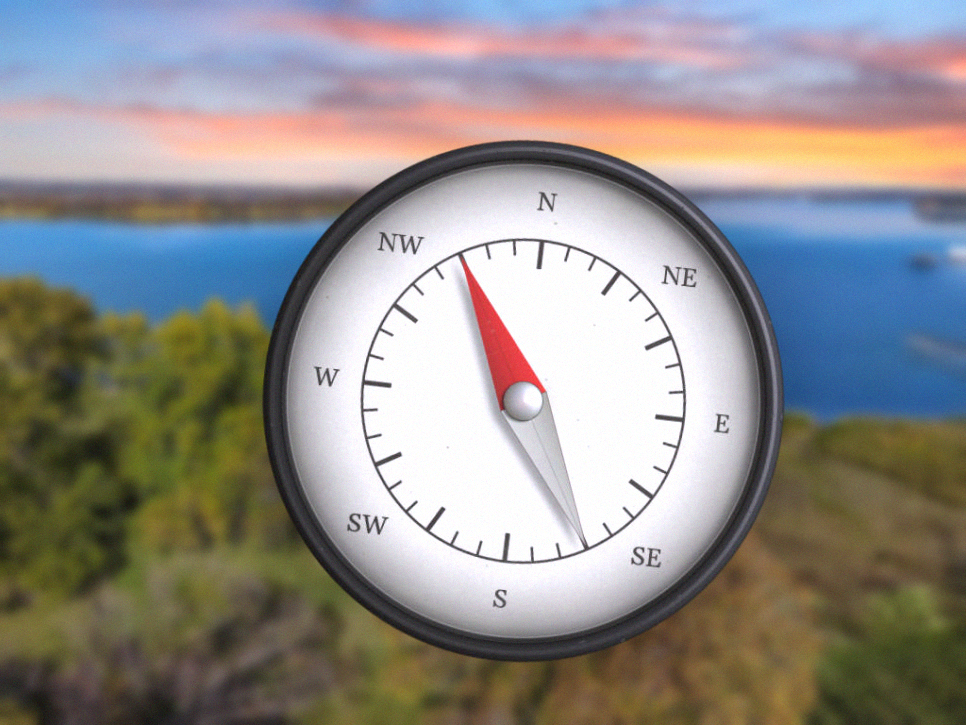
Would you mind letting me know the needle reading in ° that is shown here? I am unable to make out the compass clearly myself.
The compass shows 330 °
